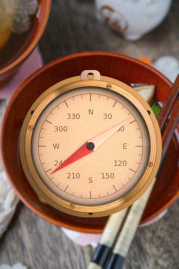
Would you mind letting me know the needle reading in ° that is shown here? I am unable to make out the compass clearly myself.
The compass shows 235 °
